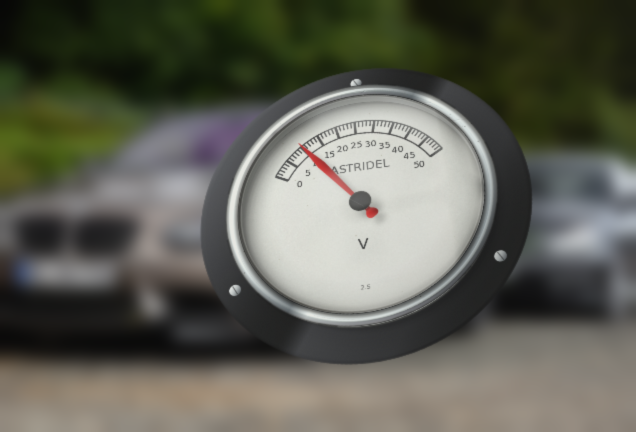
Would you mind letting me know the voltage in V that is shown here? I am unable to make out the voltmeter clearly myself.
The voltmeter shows 10 V
